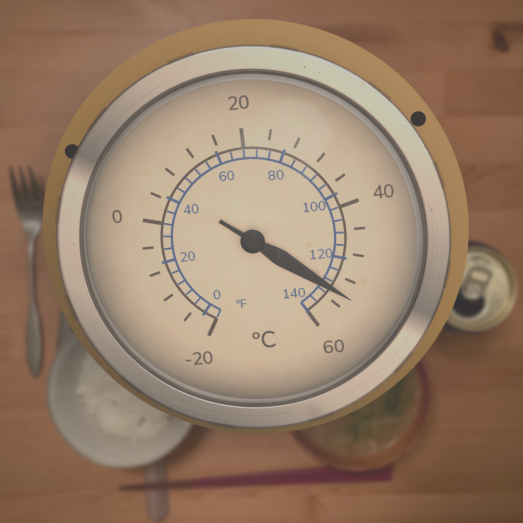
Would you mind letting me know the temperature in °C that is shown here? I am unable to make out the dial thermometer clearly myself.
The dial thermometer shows 54 °C
